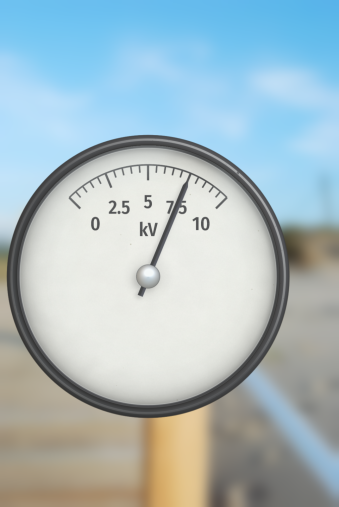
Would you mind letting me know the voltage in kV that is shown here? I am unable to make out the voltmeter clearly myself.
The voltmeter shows 7.5 kV
